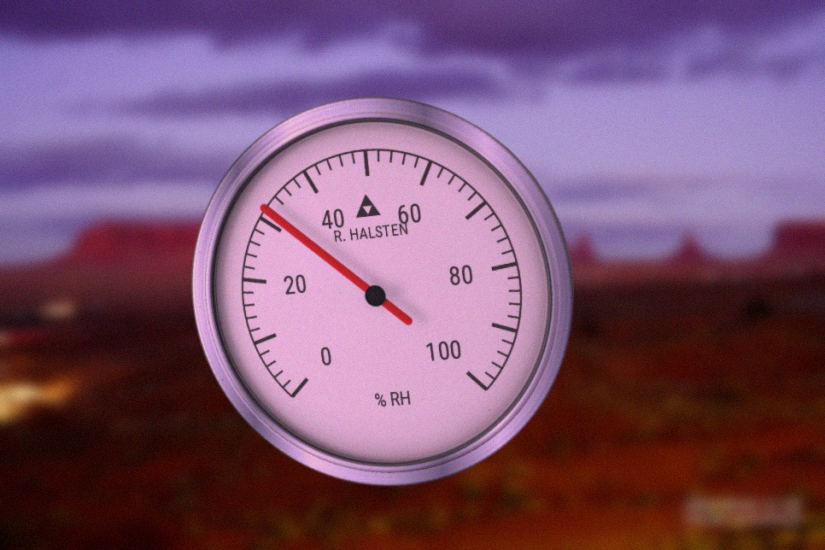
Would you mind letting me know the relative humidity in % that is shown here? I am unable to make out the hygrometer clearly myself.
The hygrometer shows 32 %
